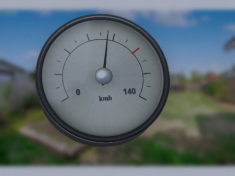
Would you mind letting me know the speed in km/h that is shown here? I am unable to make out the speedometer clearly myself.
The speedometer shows 75 km/h
